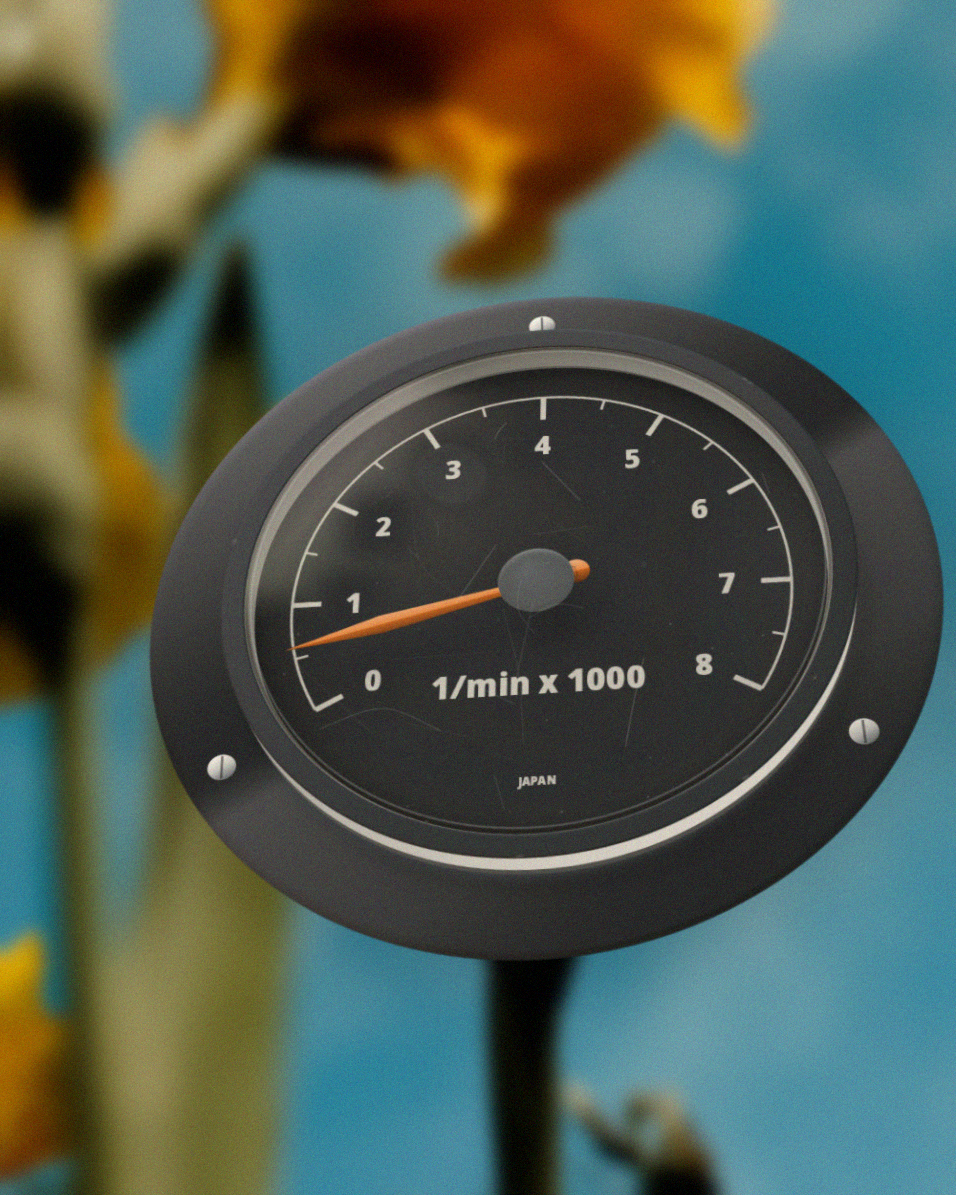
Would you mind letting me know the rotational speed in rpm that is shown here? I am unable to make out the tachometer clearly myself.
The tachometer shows 500 rpm
